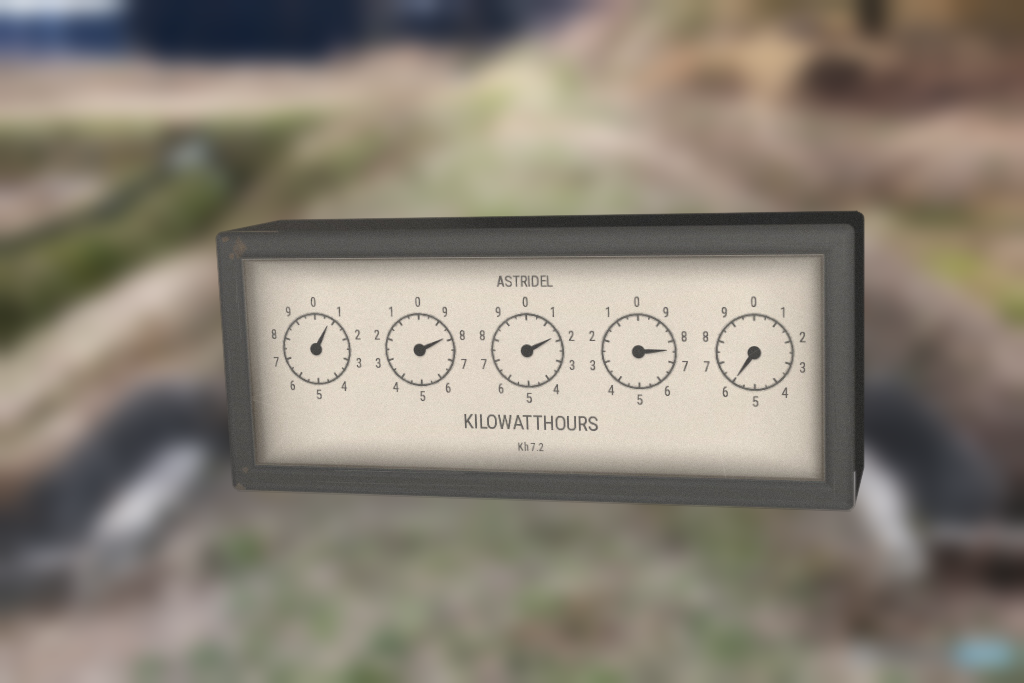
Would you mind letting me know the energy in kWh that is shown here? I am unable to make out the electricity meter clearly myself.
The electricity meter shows 8176 kWh
